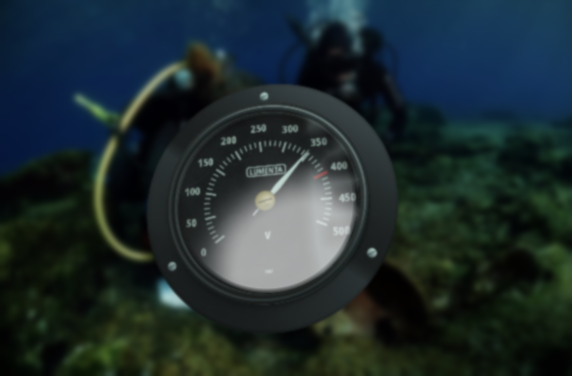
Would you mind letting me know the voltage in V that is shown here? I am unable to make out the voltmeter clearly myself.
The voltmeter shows 350 V
